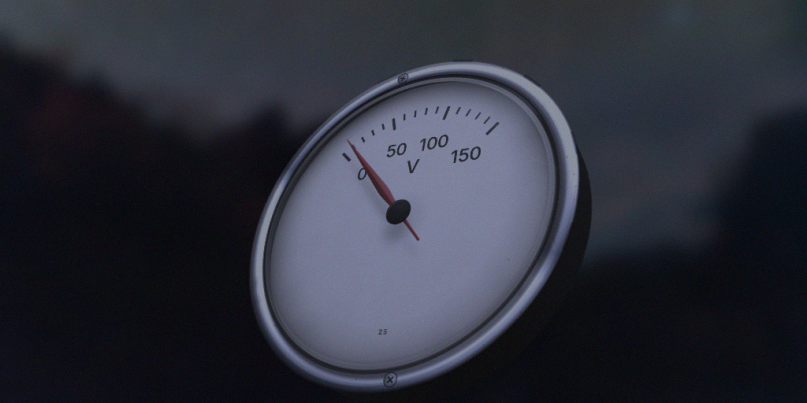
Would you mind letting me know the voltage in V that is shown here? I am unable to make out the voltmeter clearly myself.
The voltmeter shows 10 V
